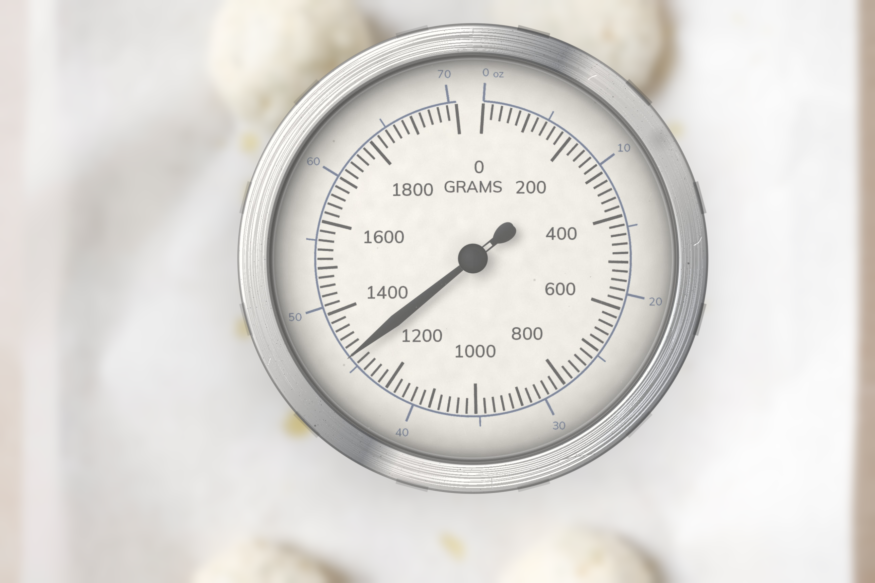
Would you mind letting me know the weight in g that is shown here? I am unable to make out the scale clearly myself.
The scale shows 1300 g
